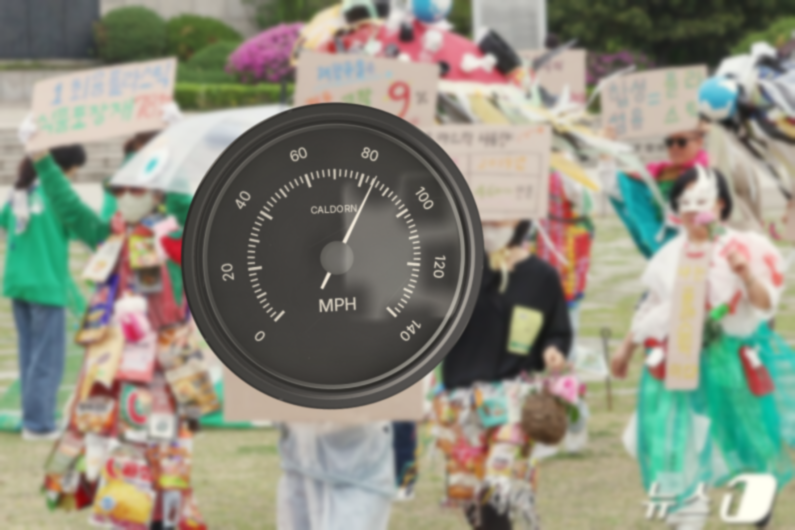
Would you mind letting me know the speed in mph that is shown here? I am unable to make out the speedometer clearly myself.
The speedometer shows 84 mph
